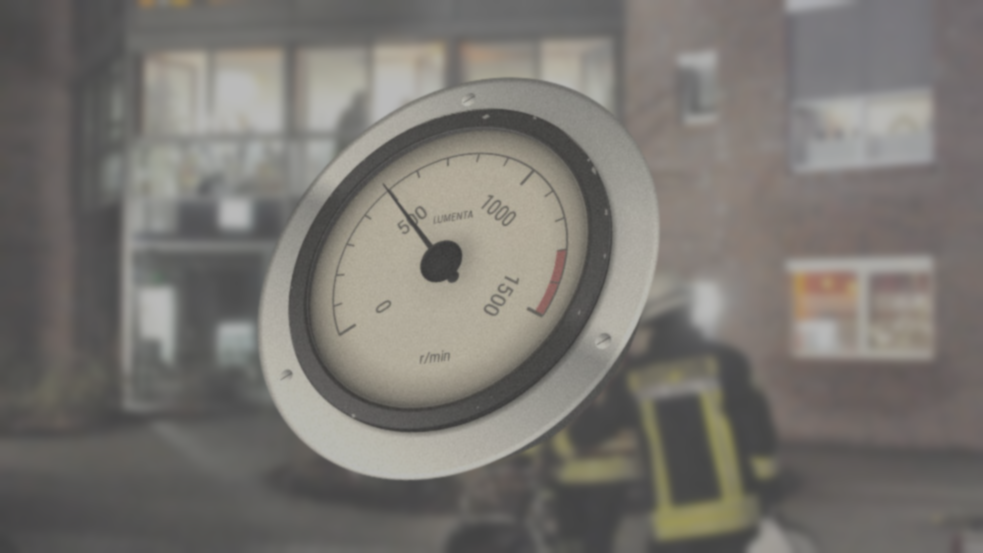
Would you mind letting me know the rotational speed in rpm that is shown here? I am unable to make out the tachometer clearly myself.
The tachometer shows 500 rpm
